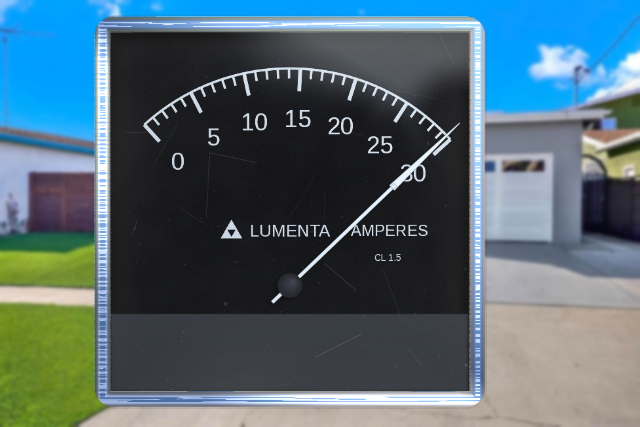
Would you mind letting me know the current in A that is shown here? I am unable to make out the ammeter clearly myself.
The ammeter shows 29.5 A
